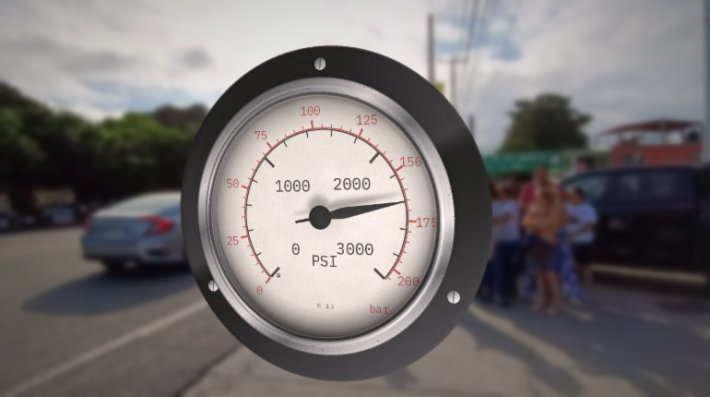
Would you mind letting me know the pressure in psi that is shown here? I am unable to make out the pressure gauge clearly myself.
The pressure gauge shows 2400 psi
